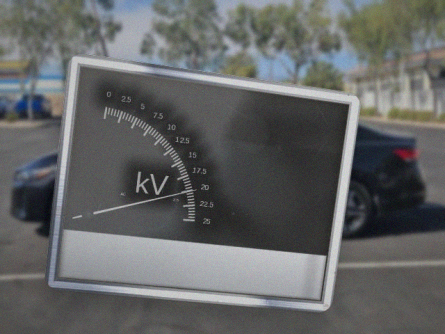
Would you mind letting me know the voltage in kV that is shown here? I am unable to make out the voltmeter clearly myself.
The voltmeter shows 20 kV
